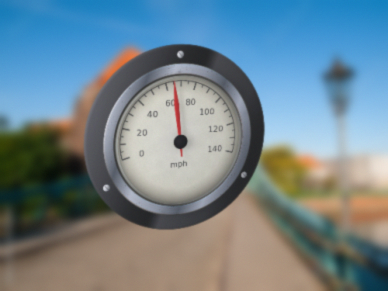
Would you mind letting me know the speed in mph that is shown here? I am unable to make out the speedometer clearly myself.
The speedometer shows 65 mph
